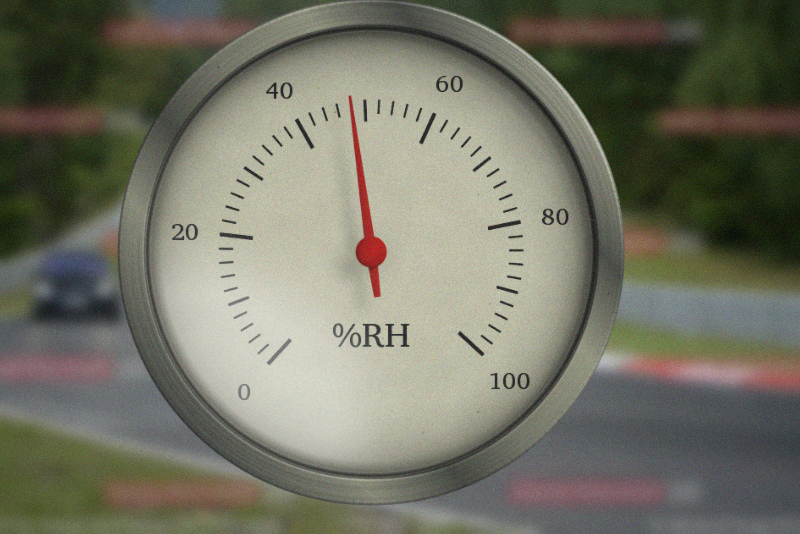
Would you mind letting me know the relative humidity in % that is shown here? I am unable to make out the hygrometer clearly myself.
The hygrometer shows 48 %
